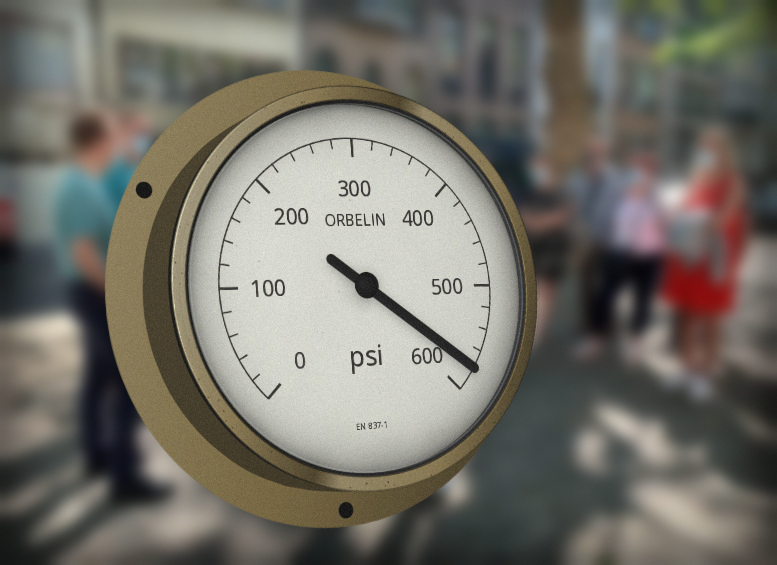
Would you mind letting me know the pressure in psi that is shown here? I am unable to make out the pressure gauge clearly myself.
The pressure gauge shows 580 psi
